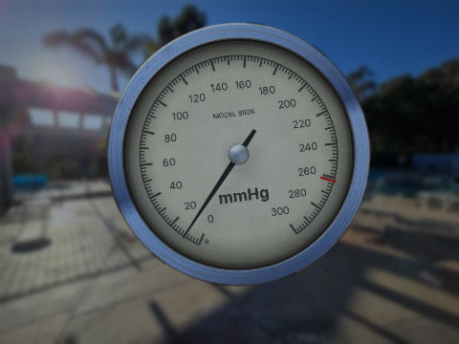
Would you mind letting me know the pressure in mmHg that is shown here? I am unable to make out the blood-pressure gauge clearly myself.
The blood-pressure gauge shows 10 mmHg
